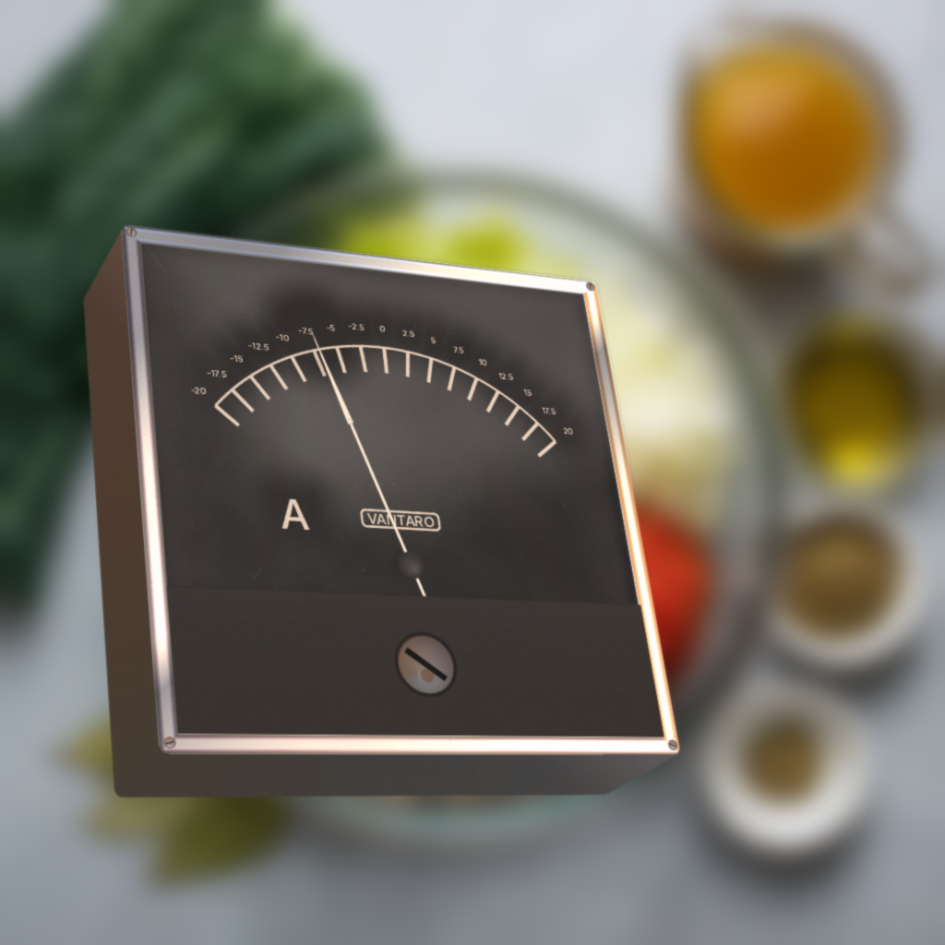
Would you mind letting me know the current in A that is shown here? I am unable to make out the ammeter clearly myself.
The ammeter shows -7.5 A
